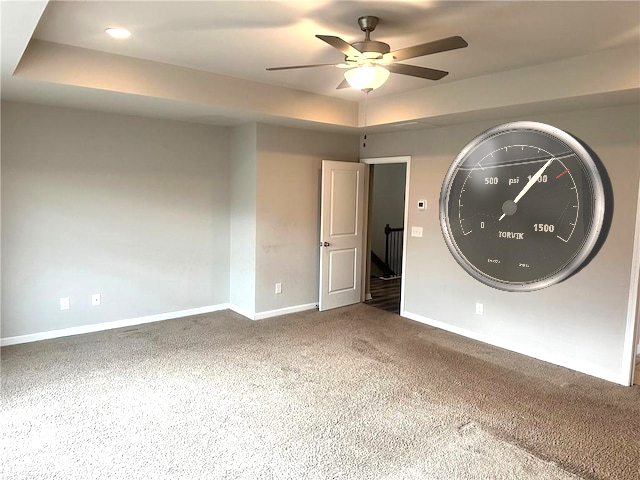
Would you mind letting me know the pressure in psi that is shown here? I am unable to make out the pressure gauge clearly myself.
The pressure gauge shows 1000 psi
